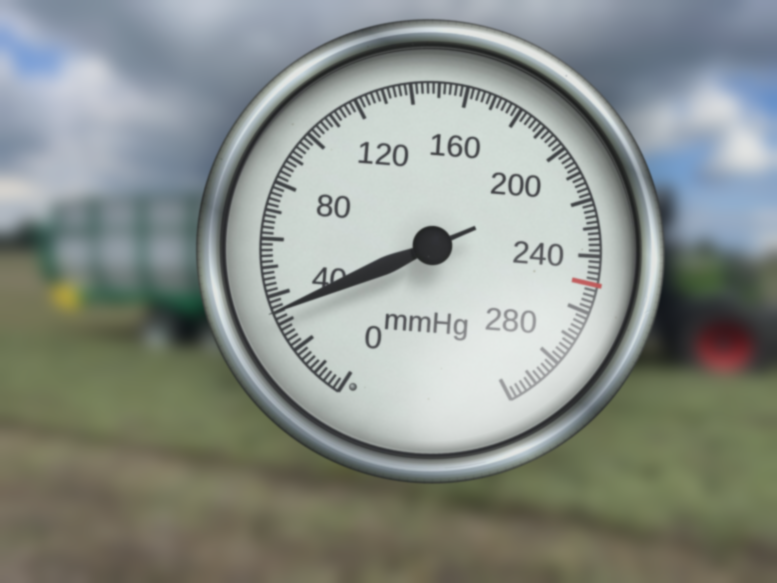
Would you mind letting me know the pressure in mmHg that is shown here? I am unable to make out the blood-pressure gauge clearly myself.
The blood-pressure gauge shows 34 mmHg
